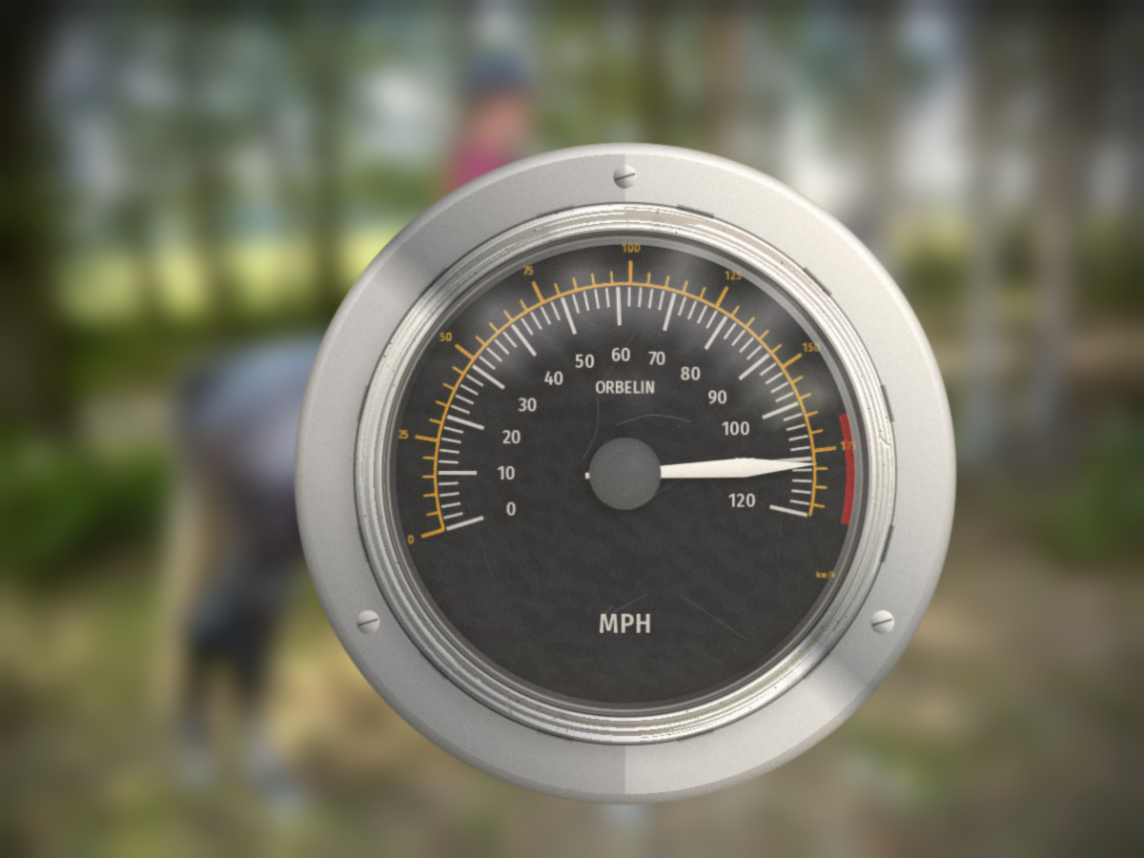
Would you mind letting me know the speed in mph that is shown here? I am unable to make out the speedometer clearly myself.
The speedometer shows 111 mph
